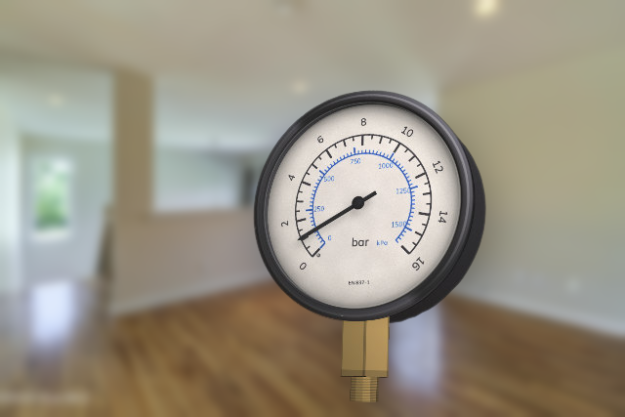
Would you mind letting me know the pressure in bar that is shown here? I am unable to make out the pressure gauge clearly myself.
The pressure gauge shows 1 bar
